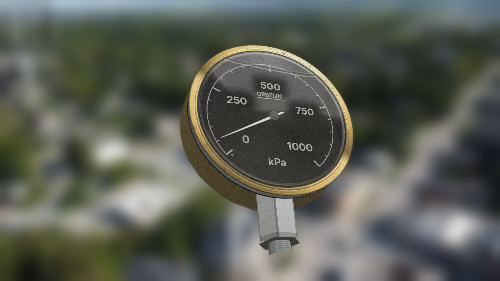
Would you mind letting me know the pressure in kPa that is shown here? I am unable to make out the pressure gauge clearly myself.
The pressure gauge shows 50 kPa
